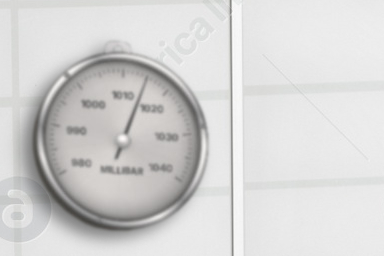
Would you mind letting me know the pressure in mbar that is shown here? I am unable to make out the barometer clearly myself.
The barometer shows 1015 mbar
